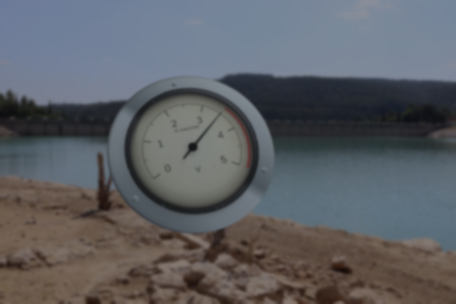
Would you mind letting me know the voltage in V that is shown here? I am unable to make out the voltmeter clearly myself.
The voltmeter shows 3.5 V
